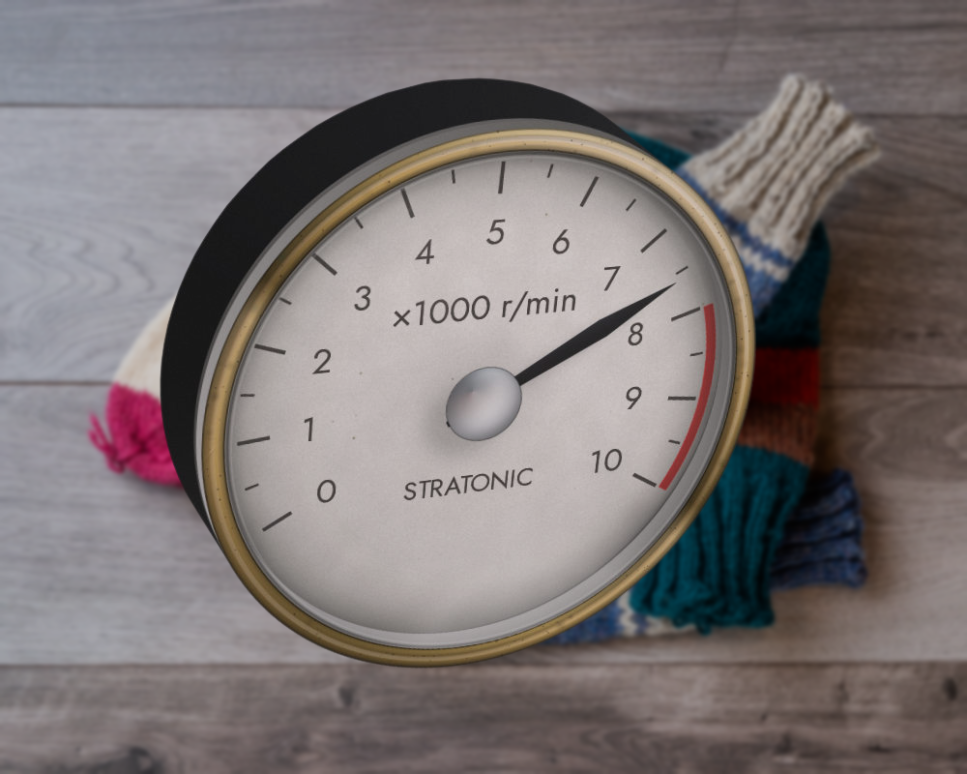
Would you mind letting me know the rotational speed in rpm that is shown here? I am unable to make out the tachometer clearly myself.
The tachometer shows 7500 rpm
